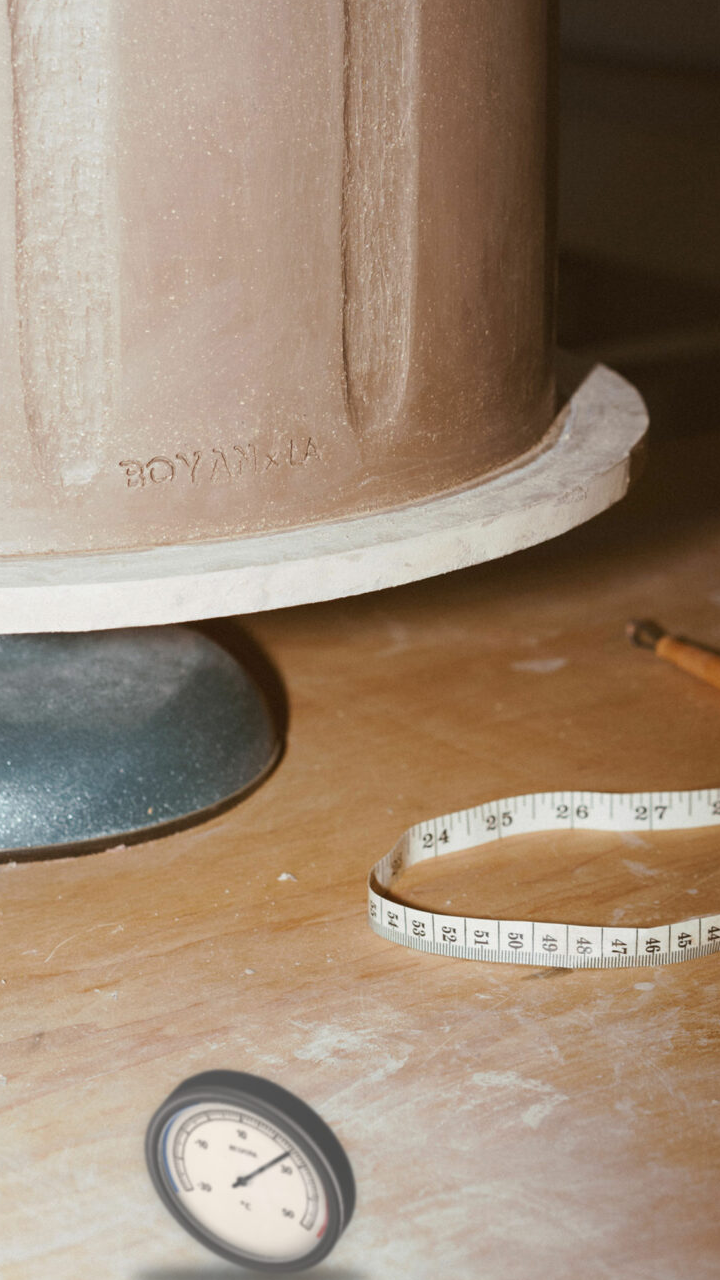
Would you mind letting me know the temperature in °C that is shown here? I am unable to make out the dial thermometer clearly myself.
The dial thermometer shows 25 °C
